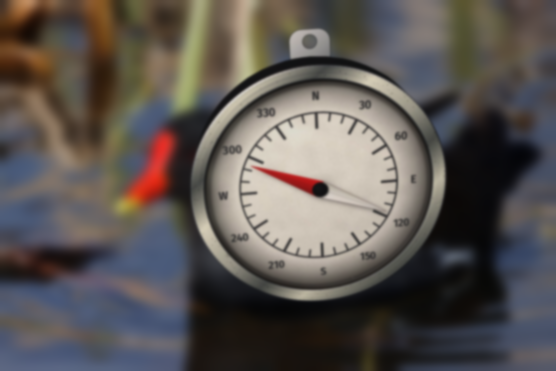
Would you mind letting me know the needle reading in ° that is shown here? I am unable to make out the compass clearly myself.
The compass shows 295 °
